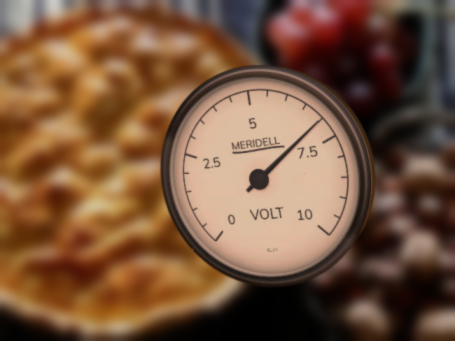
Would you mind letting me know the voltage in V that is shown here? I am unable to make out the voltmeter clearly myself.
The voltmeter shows 7 V
